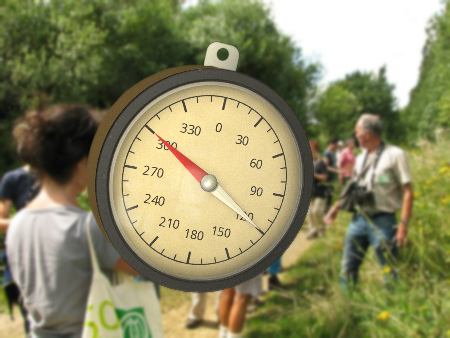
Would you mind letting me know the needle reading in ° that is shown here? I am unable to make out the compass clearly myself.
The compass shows 300 °
